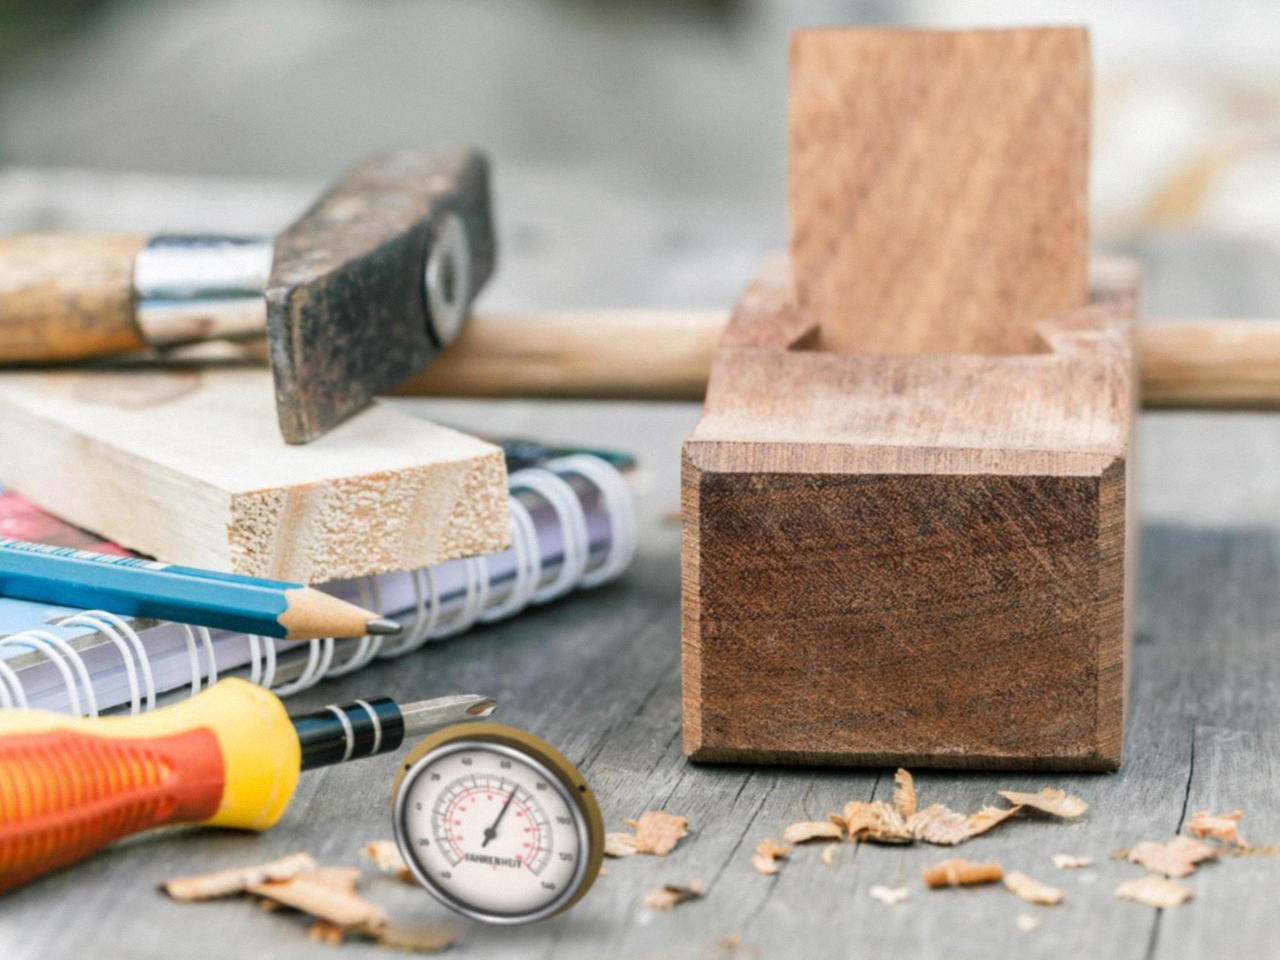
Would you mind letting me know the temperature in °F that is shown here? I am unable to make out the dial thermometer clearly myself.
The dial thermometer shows 70 °F
